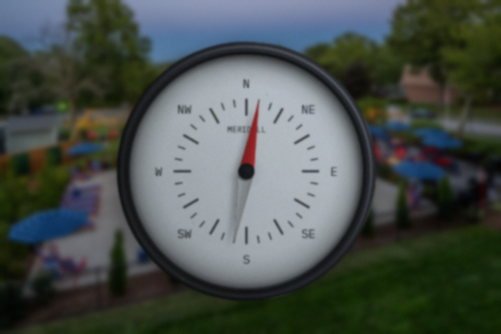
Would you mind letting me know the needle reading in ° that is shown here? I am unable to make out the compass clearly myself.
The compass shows 10 °
